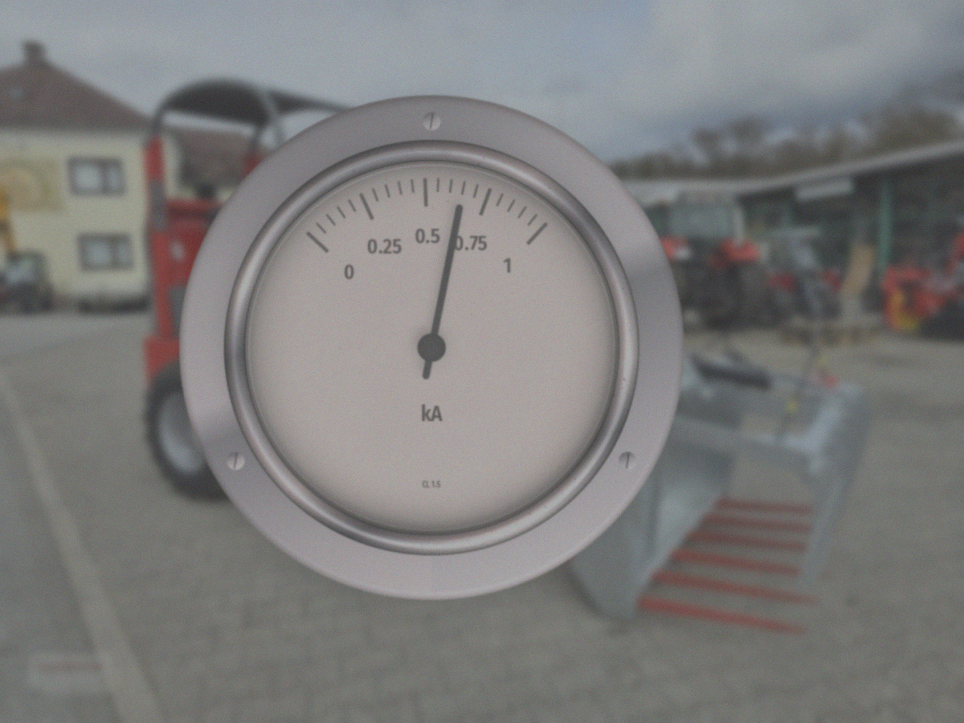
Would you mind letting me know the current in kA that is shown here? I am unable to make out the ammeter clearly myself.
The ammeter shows 0.65 kA
